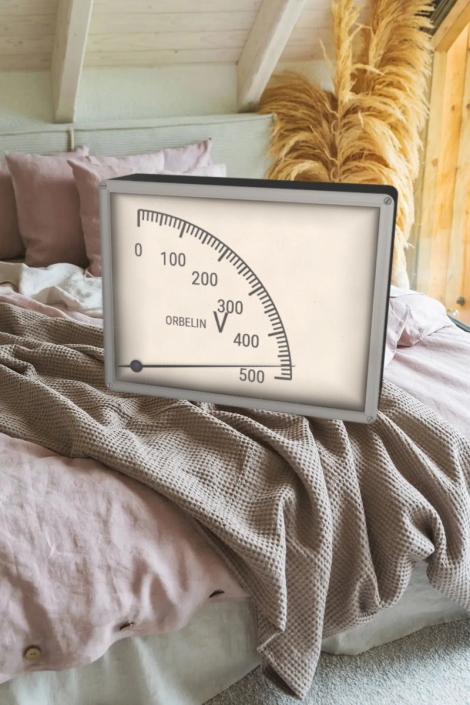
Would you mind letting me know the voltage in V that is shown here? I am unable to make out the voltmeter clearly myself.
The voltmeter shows 470 V
